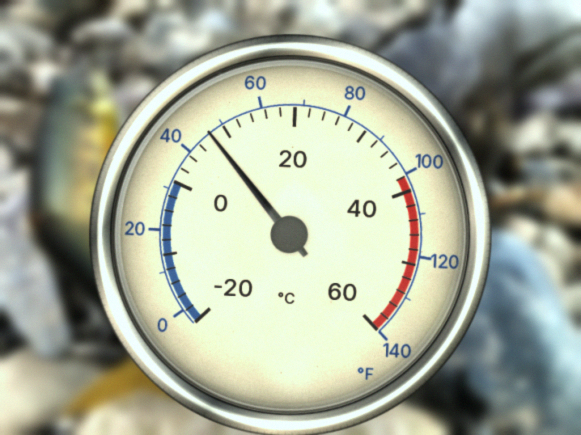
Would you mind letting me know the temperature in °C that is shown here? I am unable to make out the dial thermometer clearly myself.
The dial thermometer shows 8 °C
